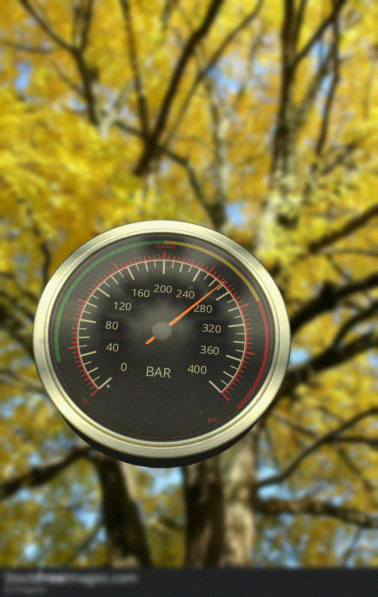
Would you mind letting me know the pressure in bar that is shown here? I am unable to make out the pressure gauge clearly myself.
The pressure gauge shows 270 bar
